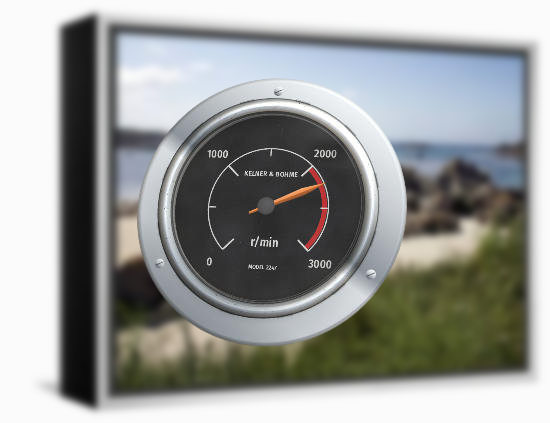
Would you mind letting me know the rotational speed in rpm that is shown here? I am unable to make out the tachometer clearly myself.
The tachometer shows 2250 rpm
